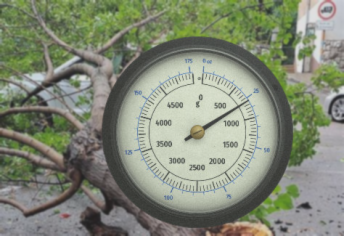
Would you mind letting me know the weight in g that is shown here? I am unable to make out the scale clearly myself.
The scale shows 750 g
